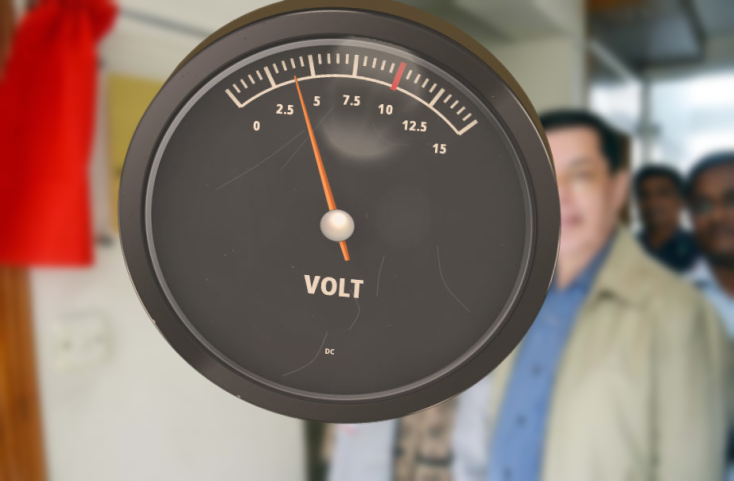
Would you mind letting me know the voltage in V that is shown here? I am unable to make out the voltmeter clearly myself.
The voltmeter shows 4 V
